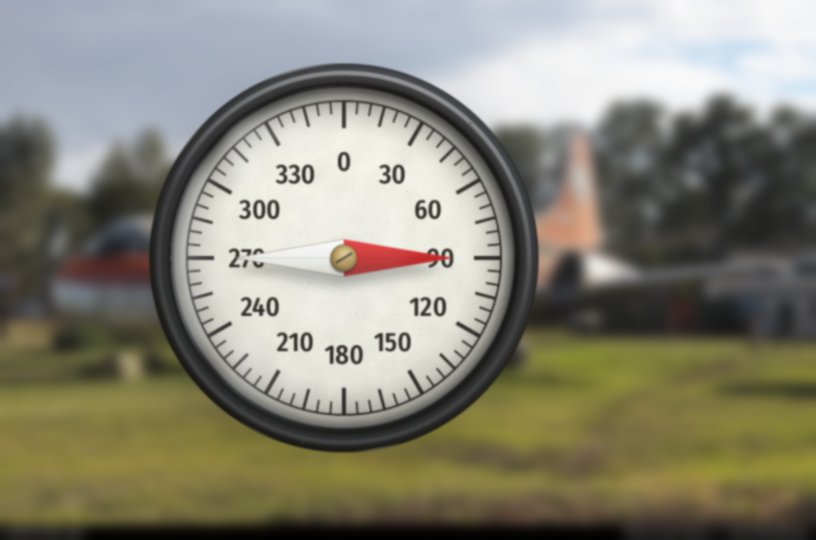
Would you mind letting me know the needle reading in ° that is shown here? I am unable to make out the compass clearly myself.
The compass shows 90 °
